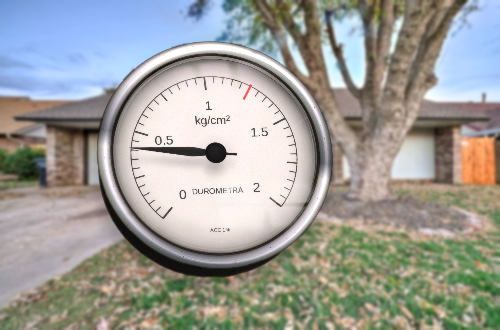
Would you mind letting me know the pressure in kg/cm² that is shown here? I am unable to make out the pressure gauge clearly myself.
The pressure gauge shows 0.4 kg/cm²
